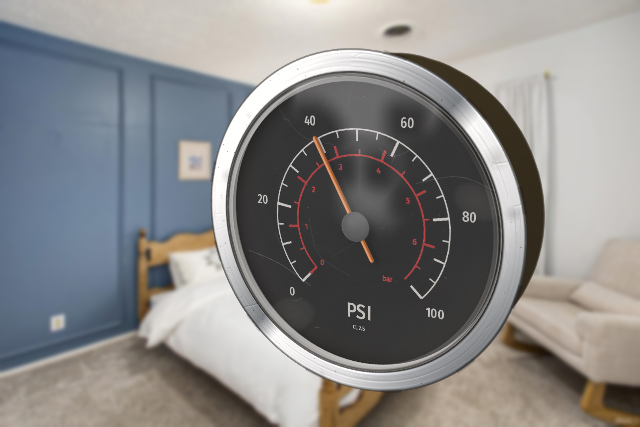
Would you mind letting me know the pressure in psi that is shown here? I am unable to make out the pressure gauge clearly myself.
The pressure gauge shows 40 psi
